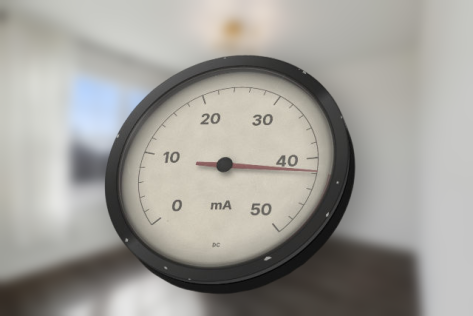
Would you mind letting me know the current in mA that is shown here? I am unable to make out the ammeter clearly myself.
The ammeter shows 42 mA
